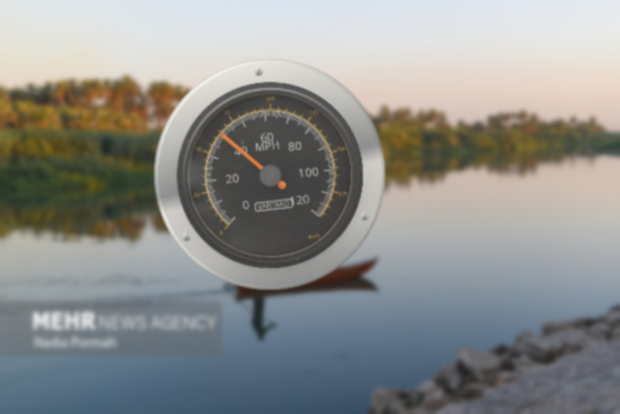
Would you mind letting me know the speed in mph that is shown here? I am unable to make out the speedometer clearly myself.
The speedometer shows 40 mph
